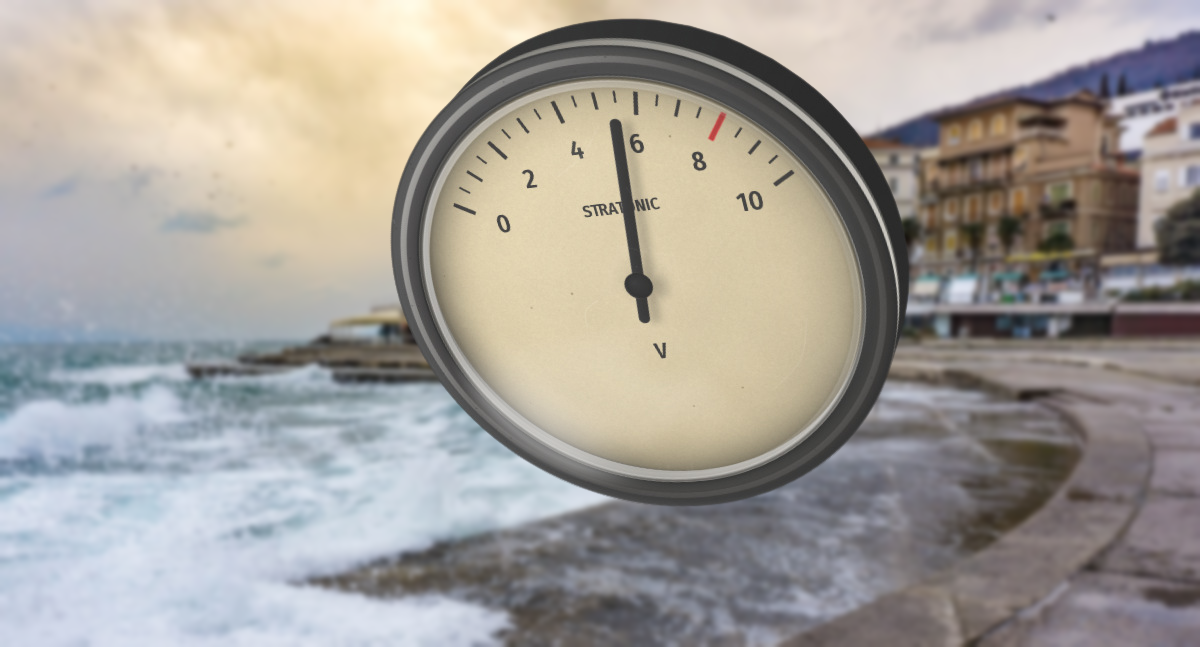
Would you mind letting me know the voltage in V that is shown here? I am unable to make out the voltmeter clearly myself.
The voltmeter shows 5.5 V
